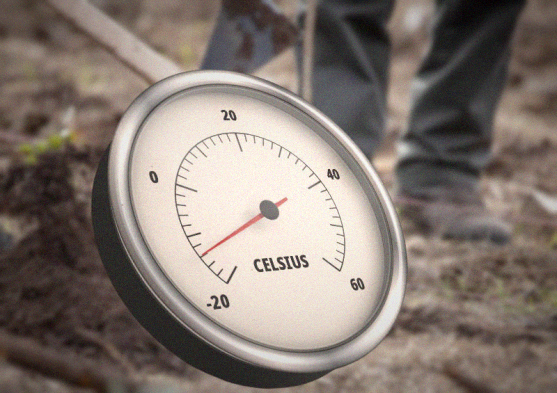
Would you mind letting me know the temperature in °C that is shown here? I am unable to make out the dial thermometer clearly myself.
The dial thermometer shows -14 °C
